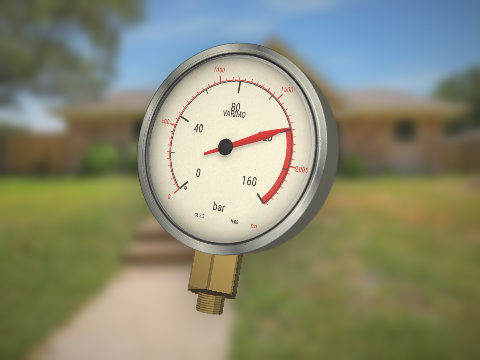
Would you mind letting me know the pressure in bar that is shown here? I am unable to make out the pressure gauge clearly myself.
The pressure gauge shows 120 bar
